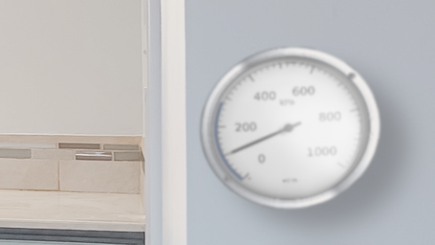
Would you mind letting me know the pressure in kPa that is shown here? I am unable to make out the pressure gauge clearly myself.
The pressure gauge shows 100 kPa
